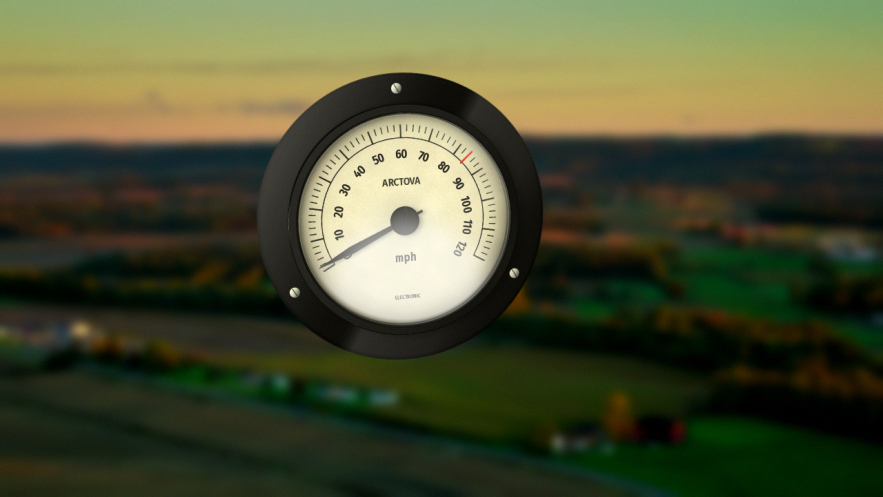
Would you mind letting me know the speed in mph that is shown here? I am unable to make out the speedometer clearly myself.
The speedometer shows 2 mph
